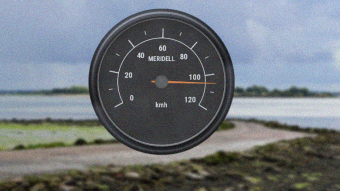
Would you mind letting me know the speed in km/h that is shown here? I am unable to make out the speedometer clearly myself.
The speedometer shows 105 km/h
